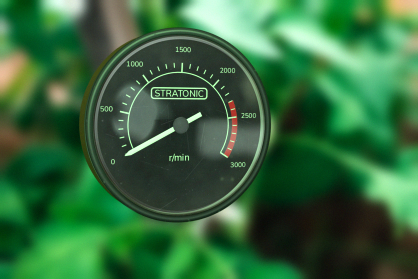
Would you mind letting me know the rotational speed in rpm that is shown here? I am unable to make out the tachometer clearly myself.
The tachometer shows 0 rpm
